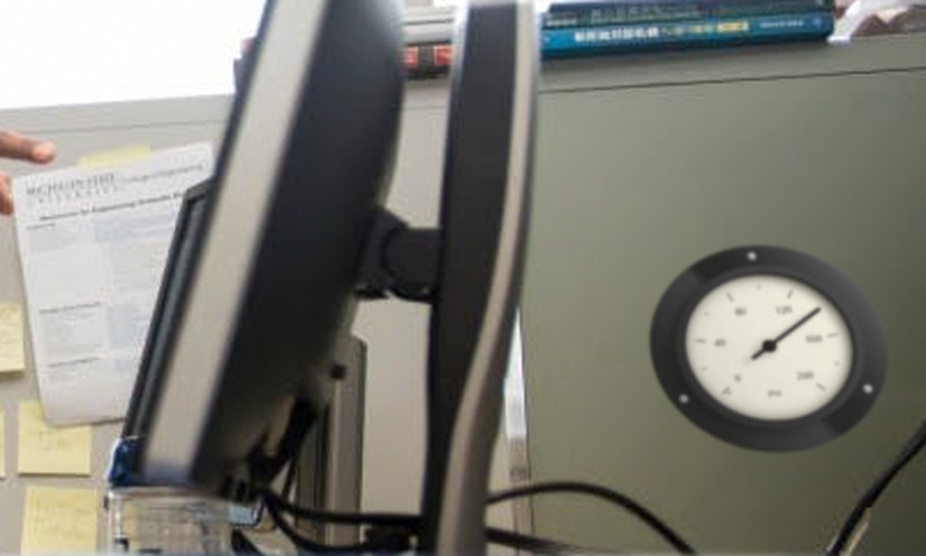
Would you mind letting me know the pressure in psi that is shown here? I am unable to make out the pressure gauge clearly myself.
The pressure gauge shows 140 psi
